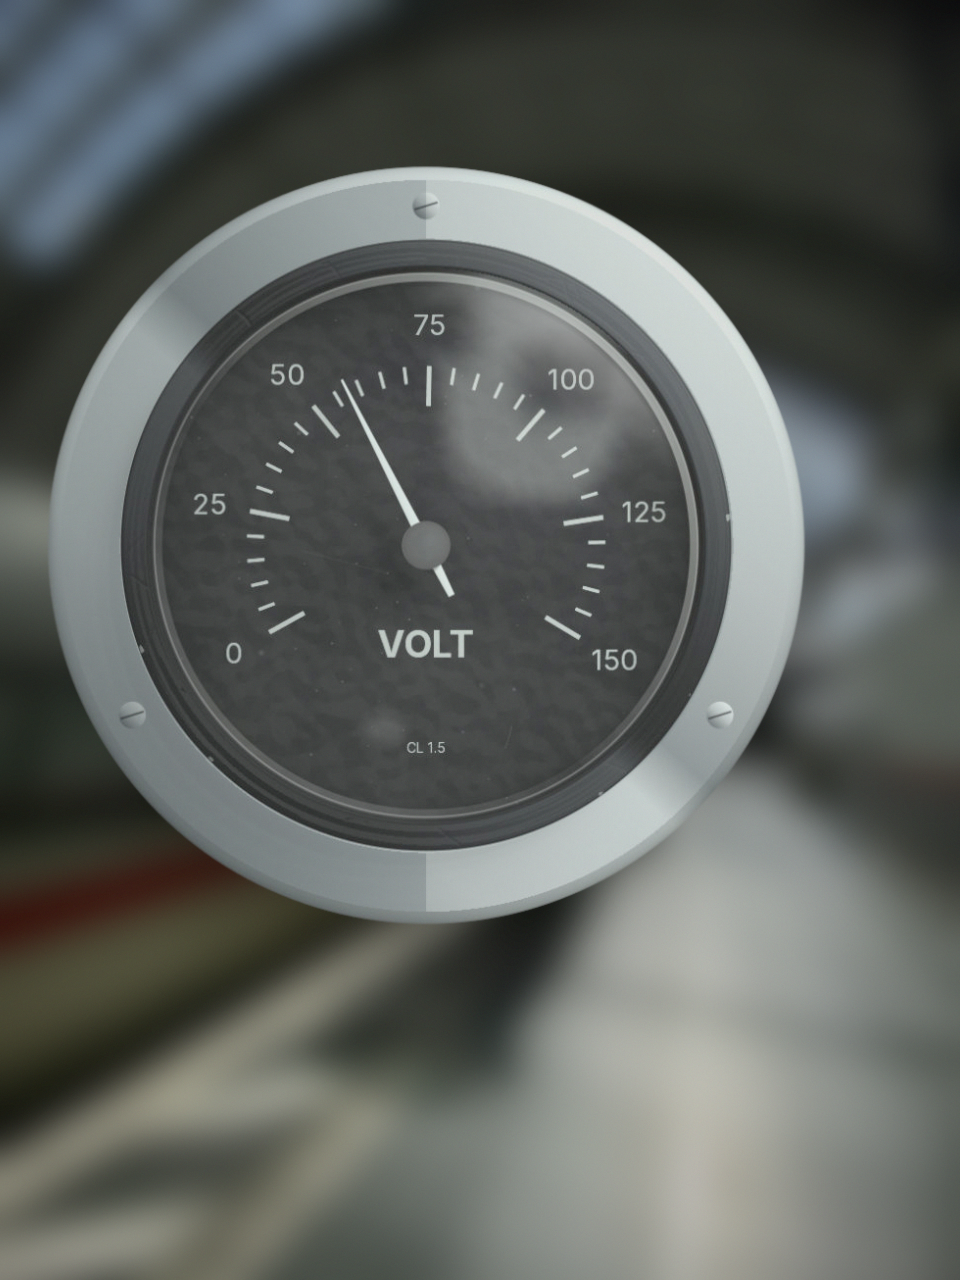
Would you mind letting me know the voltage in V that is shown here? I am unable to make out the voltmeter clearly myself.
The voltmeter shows 57.5 V
